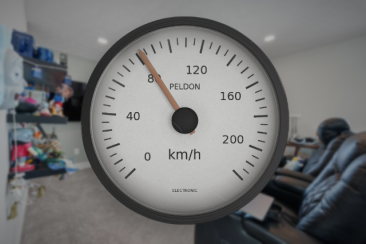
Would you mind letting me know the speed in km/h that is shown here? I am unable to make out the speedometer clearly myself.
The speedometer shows 82.5 km/h
